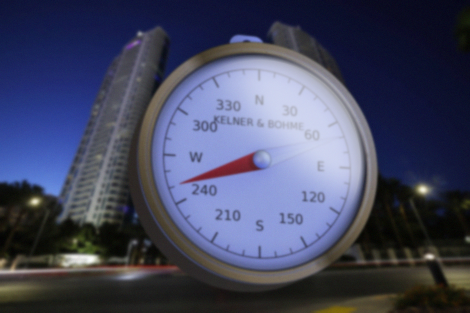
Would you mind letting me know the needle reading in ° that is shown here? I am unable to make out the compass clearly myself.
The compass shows 250 °
